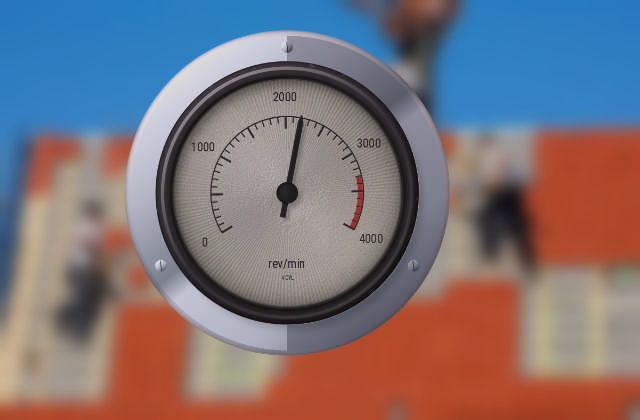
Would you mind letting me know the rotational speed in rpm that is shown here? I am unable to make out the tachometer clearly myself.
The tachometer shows 2200 rpm
